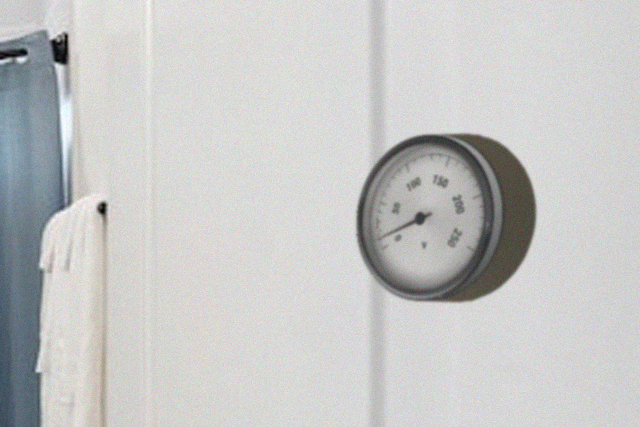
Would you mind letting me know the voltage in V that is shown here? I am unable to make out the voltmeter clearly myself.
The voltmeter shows 10 V
